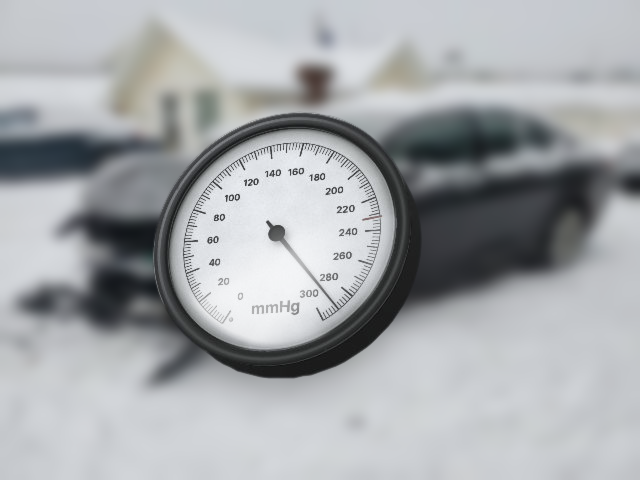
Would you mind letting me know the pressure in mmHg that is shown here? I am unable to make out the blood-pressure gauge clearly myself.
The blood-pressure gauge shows 290 mmHg
